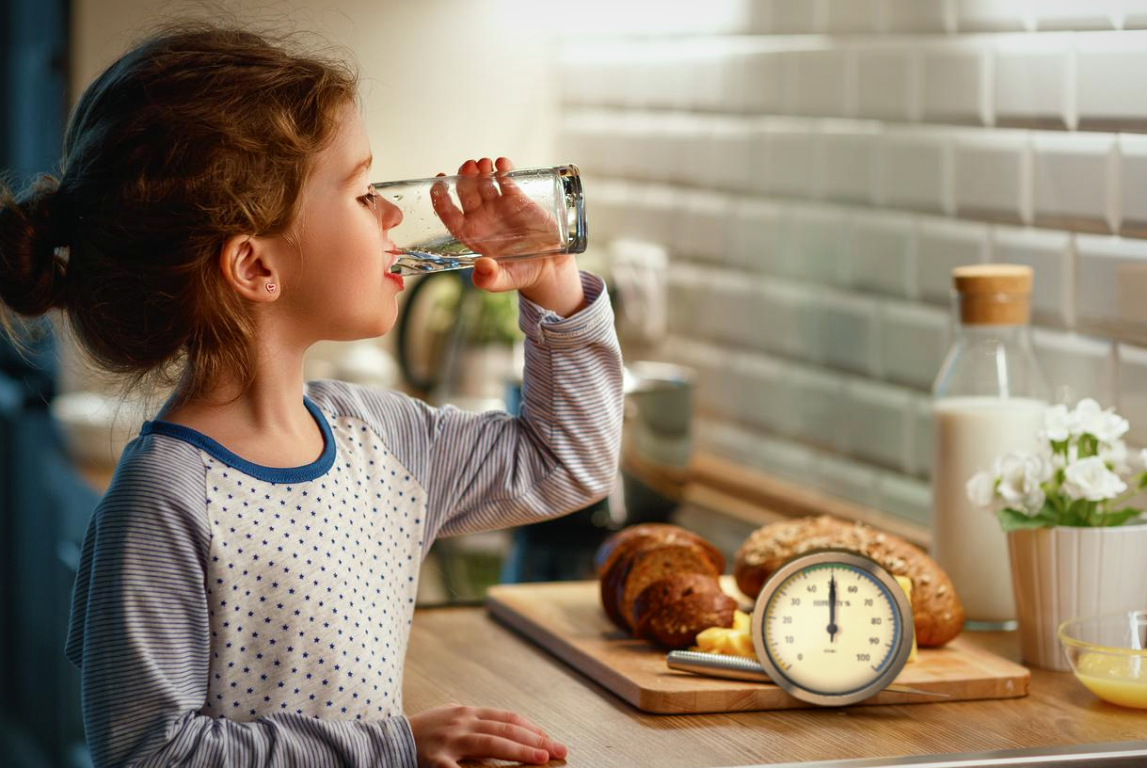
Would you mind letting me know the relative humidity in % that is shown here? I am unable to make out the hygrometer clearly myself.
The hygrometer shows 50 %
